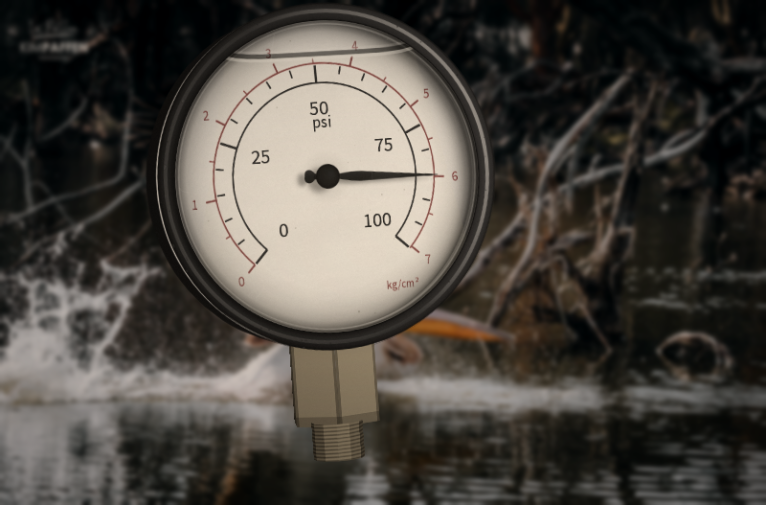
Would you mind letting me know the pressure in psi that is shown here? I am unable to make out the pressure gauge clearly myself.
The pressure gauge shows 85 psi
